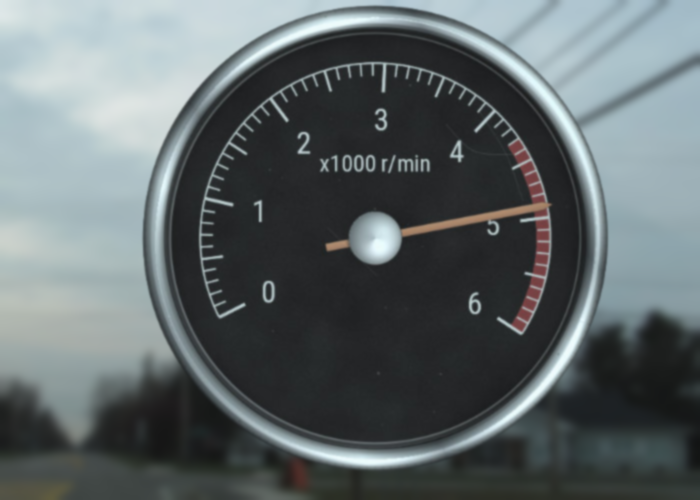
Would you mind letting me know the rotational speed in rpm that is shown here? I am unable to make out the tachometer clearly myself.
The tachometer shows 4900 rpm
